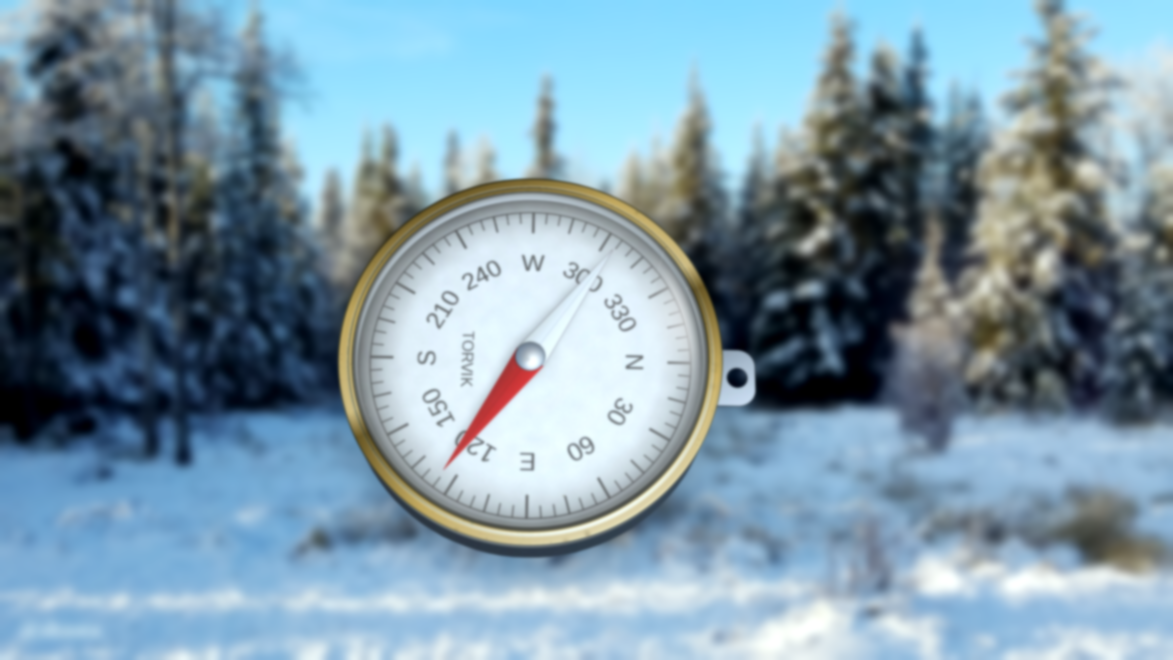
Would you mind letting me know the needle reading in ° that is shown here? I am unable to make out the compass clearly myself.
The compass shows 125 °
